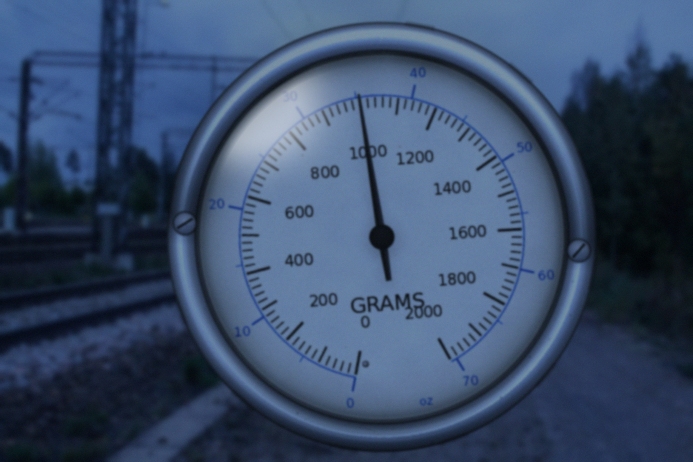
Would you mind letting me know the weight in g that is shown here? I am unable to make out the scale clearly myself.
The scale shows 1000 g
